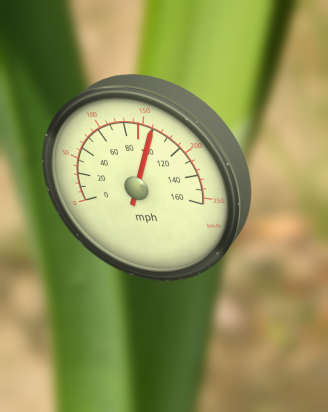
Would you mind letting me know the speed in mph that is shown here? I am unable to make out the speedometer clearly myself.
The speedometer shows 100 mph
